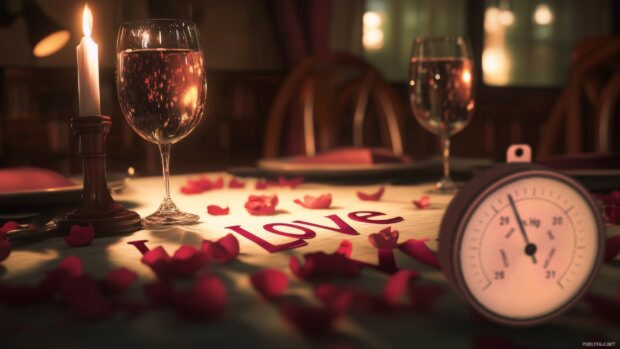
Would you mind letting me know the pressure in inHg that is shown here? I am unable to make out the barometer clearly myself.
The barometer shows 29.2 inHg
